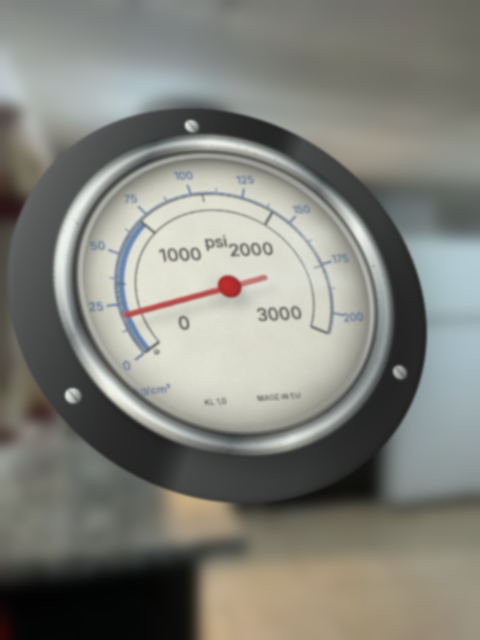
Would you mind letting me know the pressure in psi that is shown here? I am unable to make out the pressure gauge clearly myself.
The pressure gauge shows 250 psi
